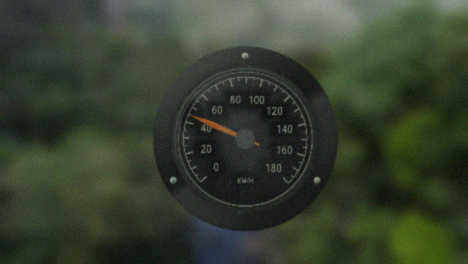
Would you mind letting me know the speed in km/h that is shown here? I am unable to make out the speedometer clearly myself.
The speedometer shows 45 km/h
